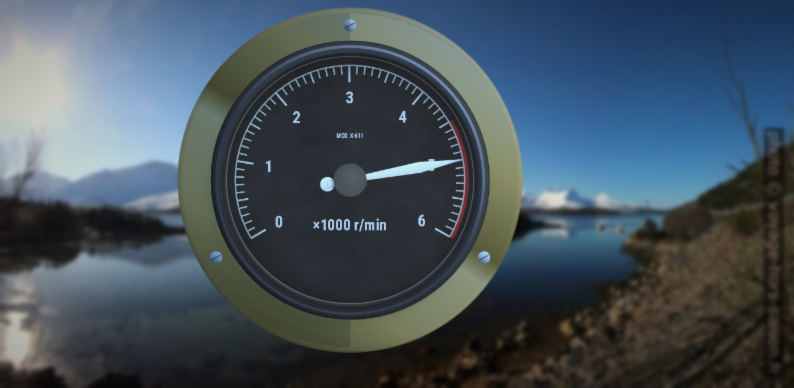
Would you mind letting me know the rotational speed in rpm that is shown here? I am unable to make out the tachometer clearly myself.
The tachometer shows 5000 rpm
